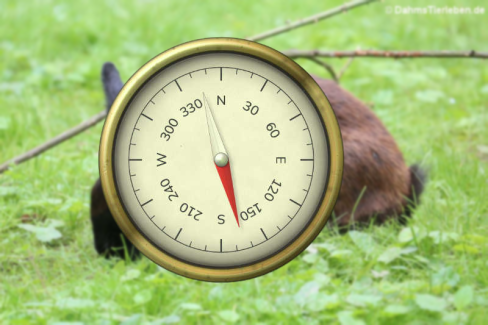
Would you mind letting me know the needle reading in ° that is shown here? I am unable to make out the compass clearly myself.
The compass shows 165 °
